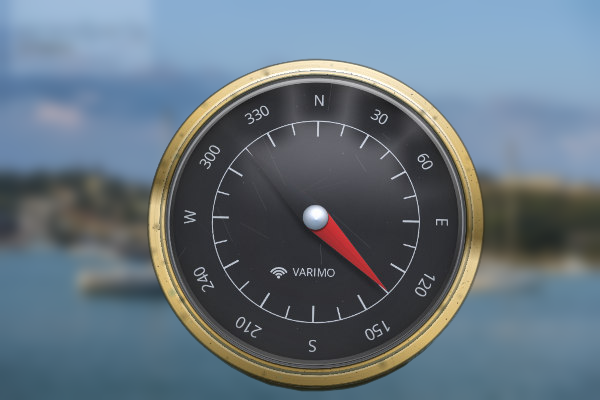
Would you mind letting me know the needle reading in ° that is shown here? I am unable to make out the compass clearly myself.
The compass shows 135 °
